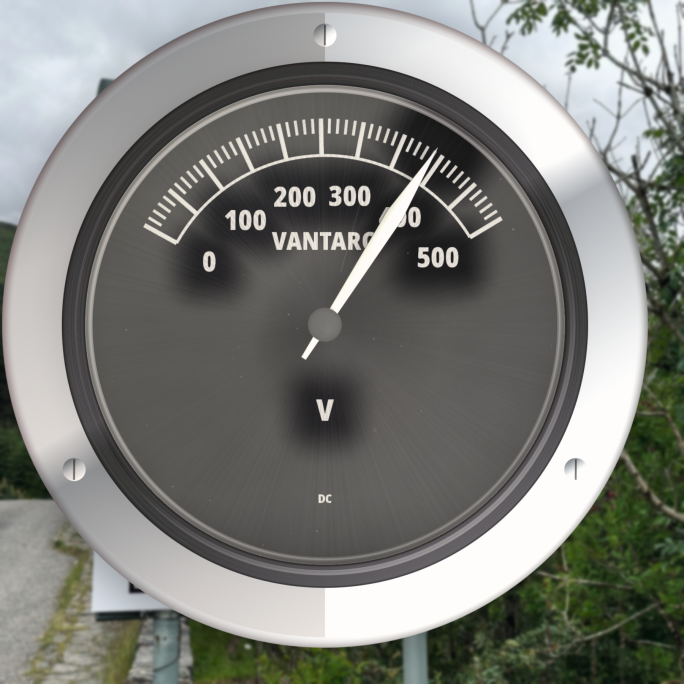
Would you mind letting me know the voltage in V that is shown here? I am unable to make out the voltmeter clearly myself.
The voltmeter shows 390 V
